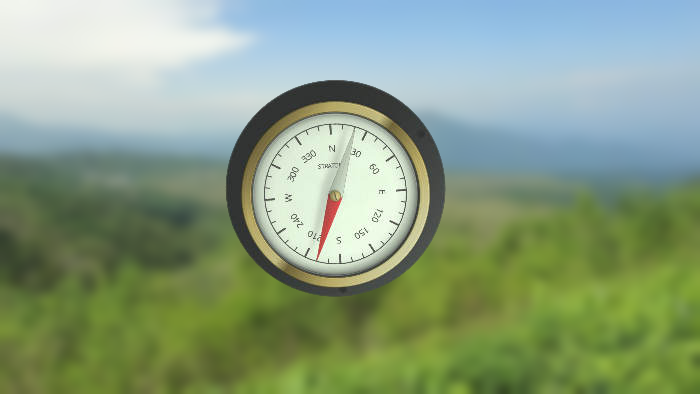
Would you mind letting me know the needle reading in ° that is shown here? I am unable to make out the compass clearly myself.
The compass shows 200 °
